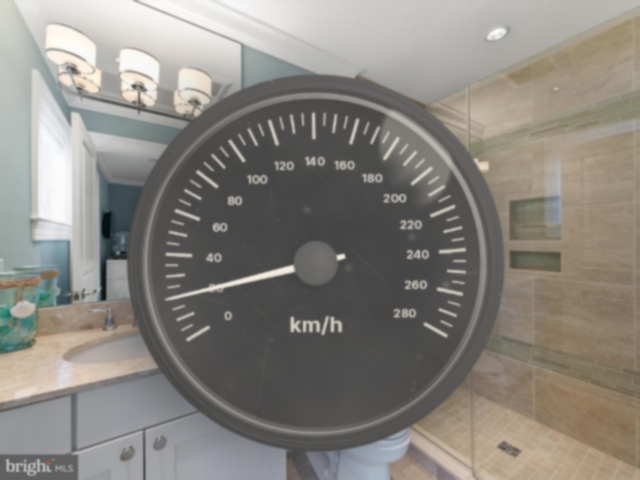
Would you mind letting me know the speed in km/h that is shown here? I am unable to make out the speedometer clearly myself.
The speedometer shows 20 km/h
